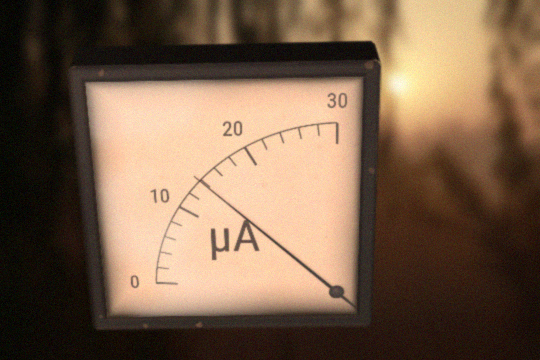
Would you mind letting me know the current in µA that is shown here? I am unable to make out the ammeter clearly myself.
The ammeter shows 14 µA
